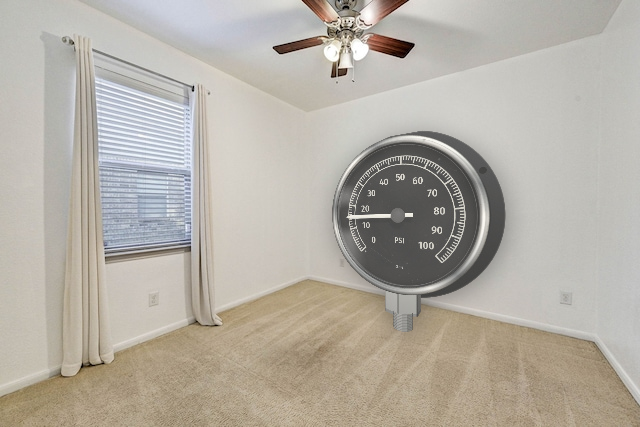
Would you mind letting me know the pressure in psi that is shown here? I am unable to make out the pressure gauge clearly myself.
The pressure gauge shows 15 psi
